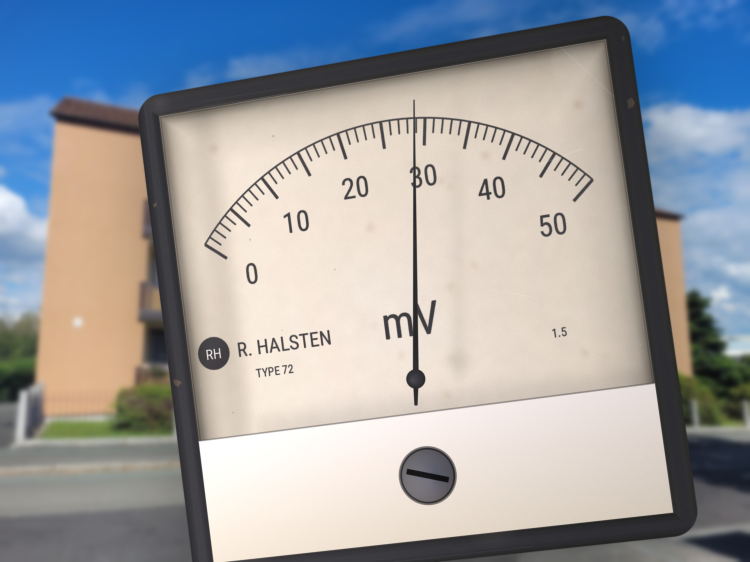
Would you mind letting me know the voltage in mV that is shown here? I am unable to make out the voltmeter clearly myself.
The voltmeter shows 29 mV
